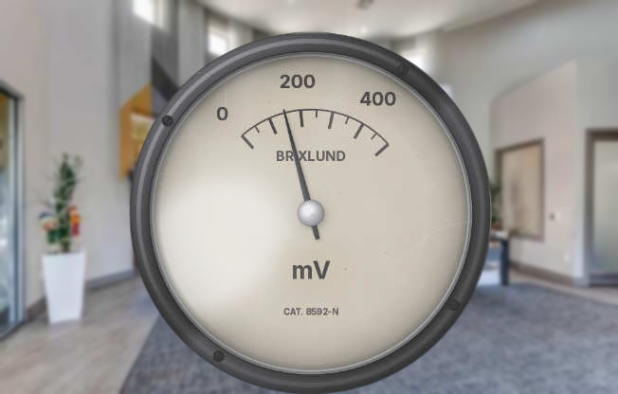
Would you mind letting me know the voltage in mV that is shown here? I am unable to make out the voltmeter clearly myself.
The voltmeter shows 150 mV
